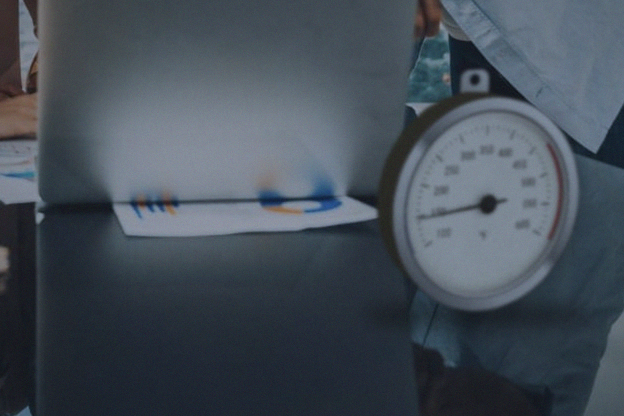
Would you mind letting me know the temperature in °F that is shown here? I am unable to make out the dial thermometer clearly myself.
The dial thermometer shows 150 °F
